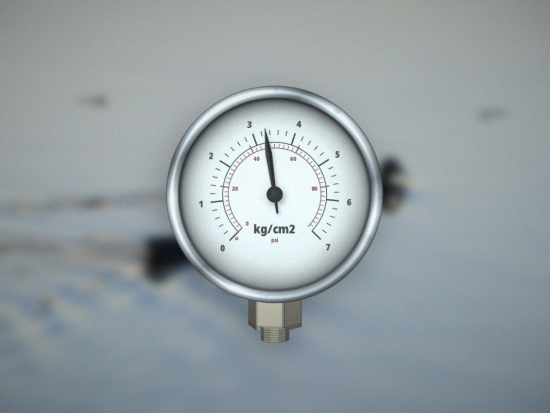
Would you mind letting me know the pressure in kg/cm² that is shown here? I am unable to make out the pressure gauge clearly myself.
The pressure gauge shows 3.3 kg/cm²
